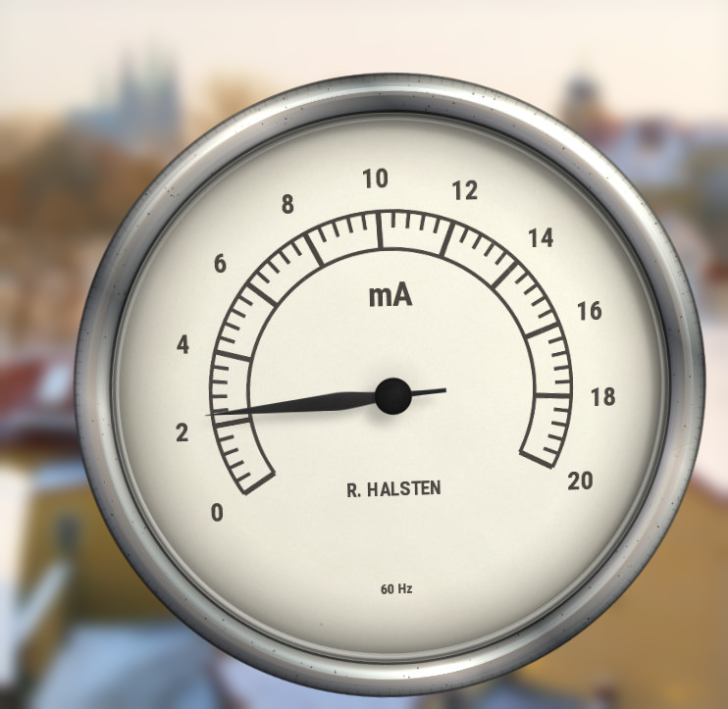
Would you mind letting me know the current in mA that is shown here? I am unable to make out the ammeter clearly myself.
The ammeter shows 2.4 mA
